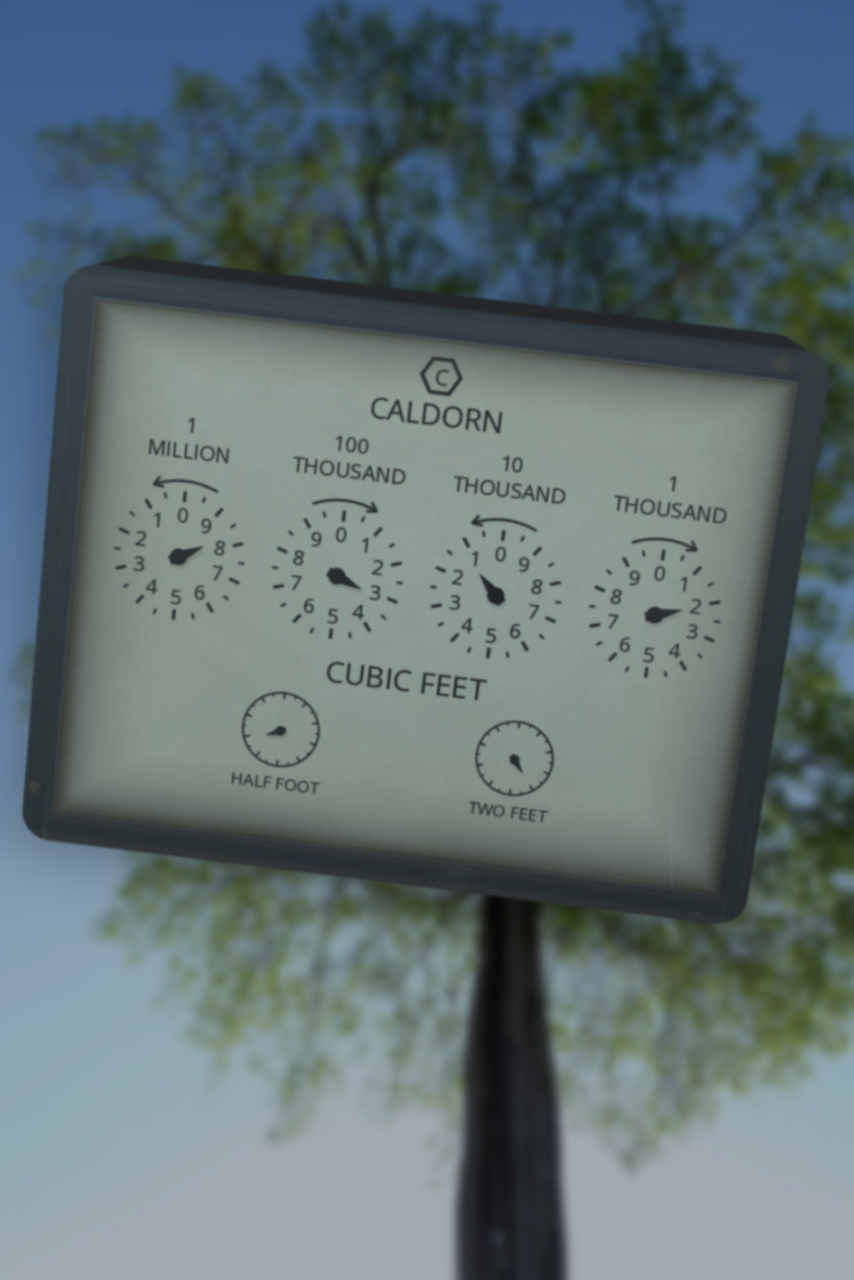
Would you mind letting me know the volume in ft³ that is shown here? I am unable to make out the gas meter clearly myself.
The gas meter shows 831200 ft³
